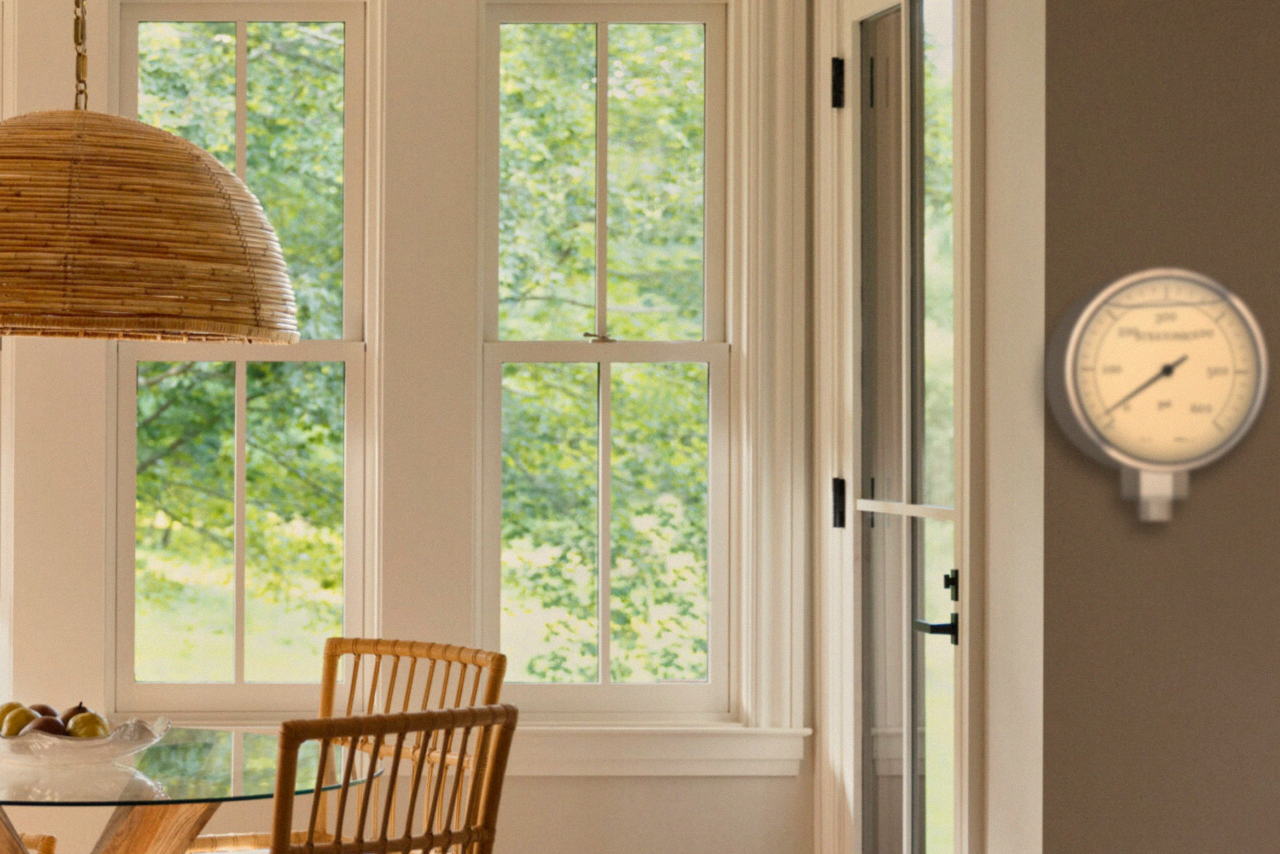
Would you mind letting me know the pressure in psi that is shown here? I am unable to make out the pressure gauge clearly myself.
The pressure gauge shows 20 psi
